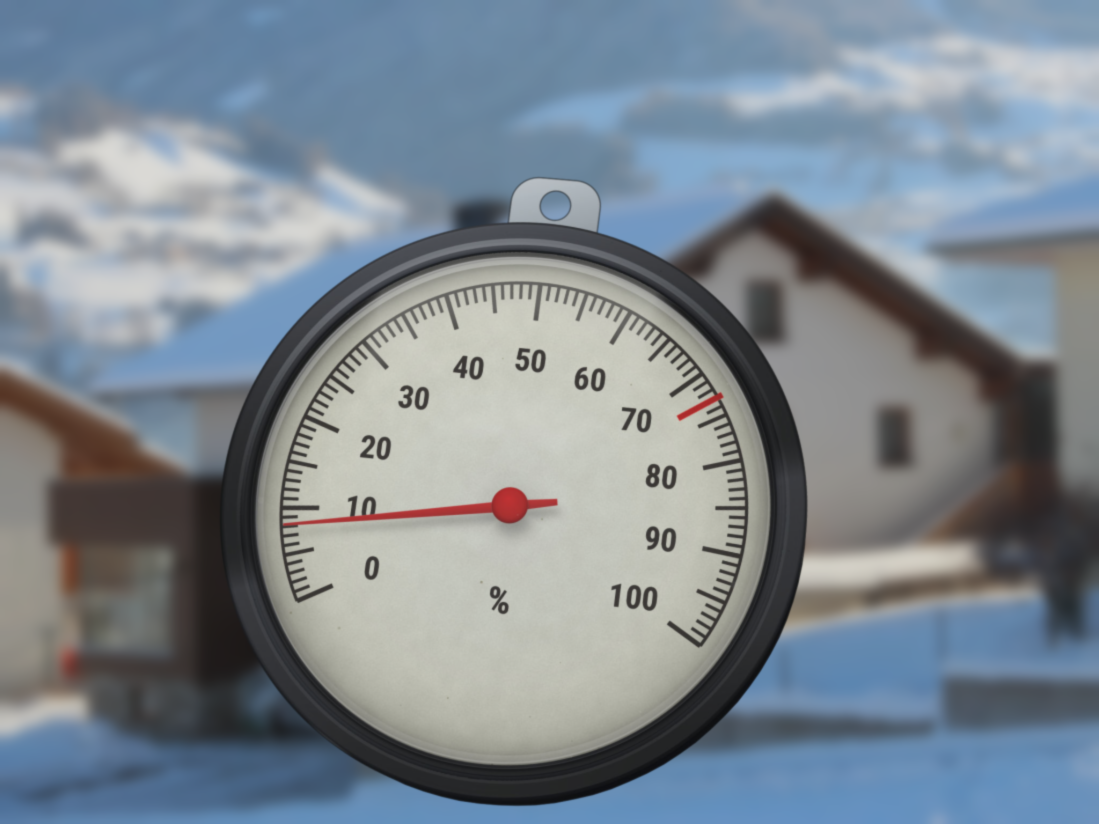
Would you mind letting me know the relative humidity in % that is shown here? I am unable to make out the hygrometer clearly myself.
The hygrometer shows 8 %
